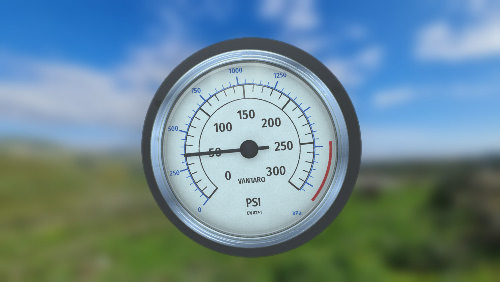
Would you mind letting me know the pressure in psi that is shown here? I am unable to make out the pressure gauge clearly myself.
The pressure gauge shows 50 psi
